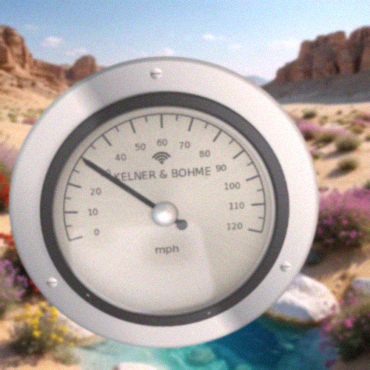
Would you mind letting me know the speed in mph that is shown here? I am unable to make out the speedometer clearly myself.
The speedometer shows 30 mph
